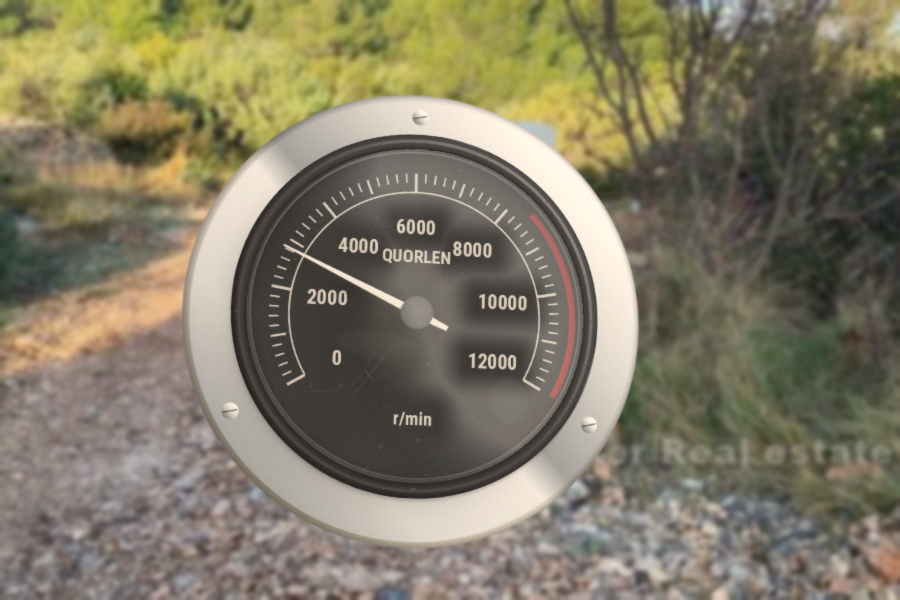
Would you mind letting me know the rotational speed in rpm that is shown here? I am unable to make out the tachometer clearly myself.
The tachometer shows 2800 rpm
